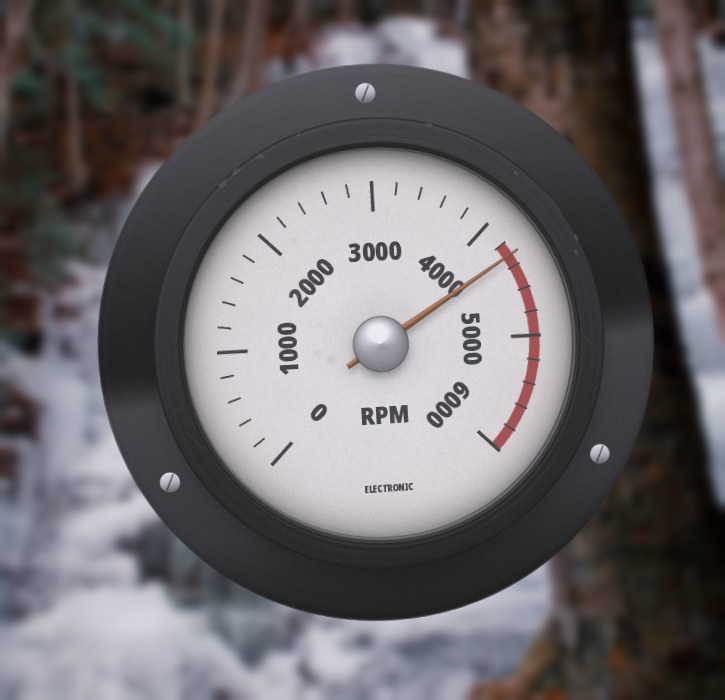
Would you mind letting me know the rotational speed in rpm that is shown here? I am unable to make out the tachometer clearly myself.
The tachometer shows 4300 rpm
